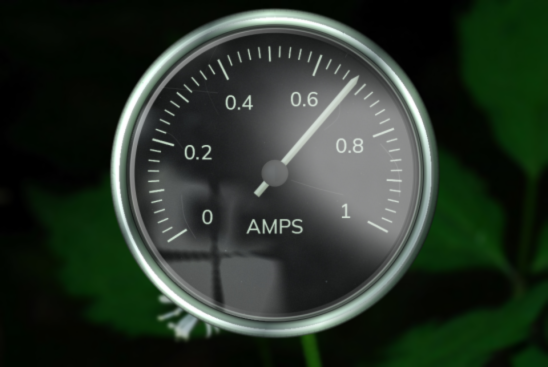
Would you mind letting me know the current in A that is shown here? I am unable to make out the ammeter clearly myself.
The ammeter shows 0.68 A
